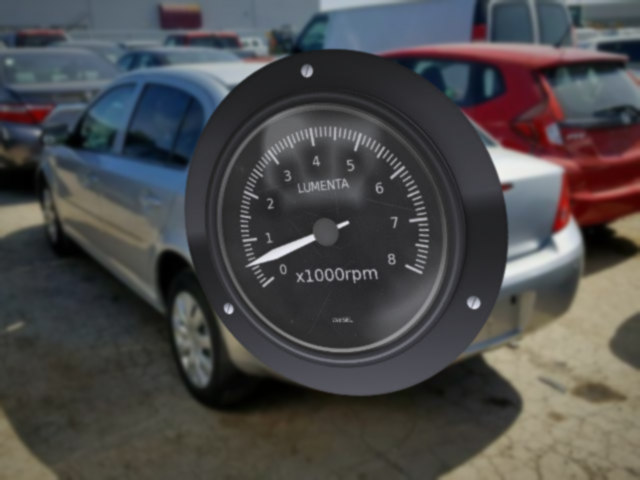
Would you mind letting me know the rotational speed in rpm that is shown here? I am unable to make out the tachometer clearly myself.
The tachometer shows 500 rpm
